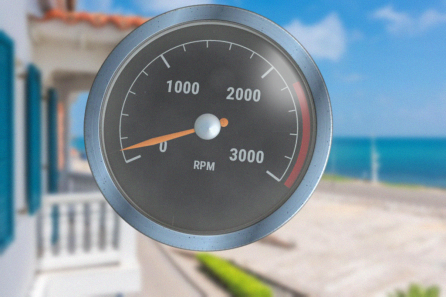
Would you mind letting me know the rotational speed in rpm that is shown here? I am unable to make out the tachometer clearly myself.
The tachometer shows 100 rpm
